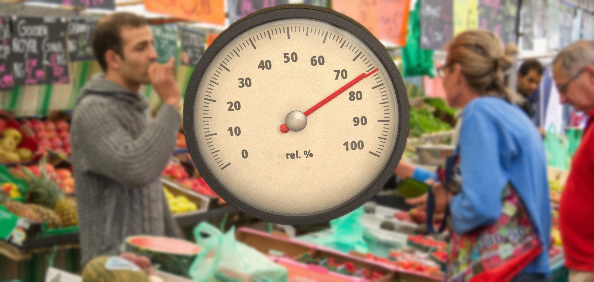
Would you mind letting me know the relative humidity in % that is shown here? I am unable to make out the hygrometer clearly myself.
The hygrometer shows 75 %
